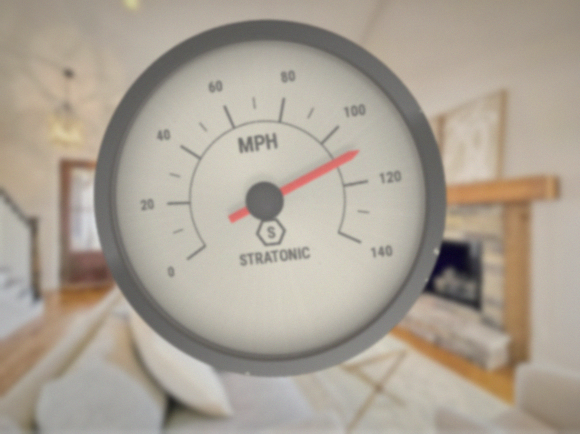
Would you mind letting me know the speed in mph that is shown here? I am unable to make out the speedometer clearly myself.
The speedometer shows 110 mph
